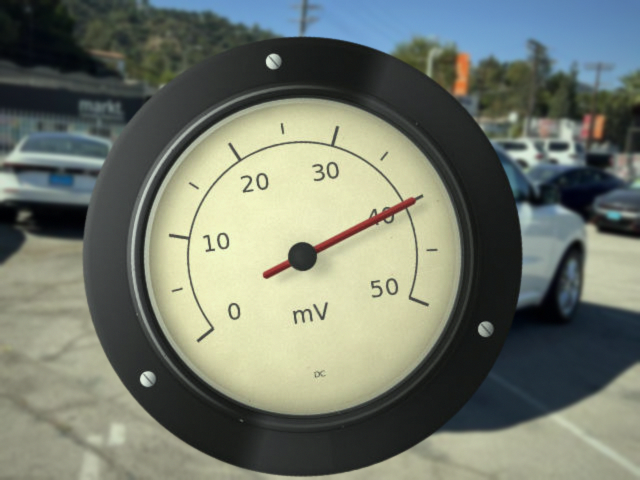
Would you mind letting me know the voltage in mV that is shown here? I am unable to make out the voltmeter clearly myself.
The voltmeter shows 40 mV
